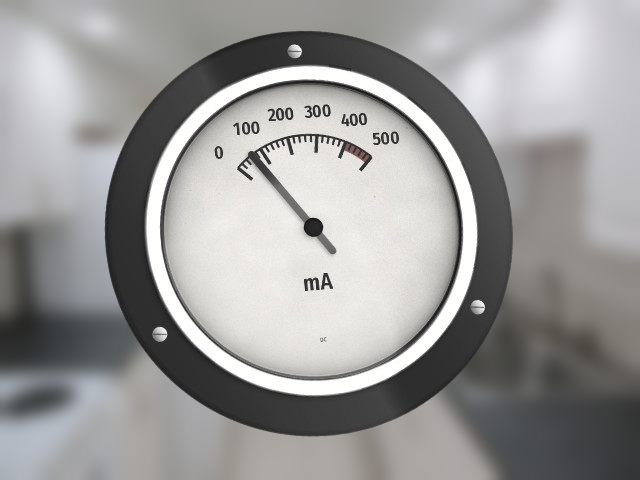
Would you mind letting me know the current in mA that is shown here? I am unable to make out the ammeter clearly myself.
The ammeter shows 60 mA
